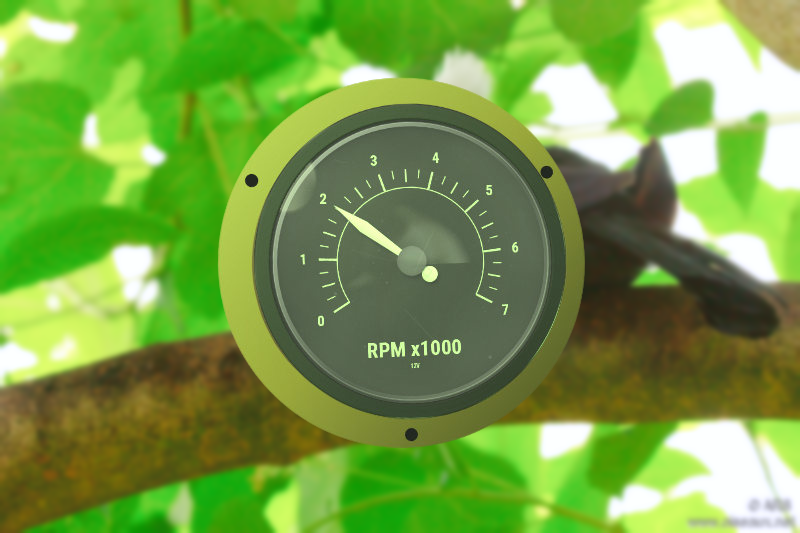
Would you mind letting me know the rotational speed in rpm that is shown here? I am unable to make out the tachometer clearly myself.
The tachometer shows 2000 rpm
